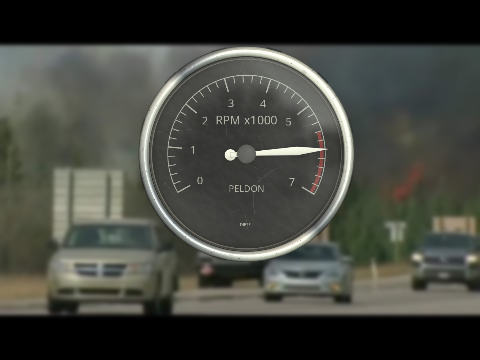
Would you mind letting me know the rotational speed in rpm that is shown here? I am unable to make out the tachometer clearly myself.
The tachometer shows 6000 rpm
